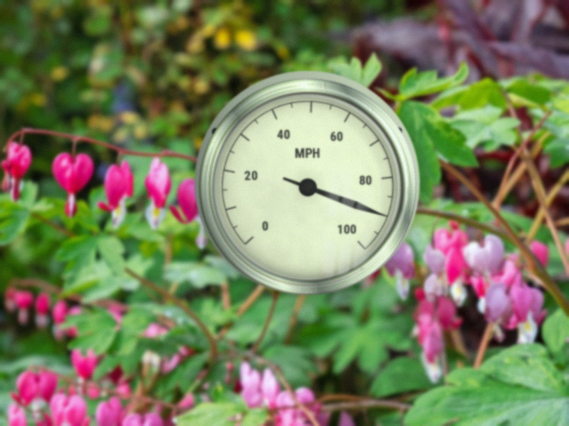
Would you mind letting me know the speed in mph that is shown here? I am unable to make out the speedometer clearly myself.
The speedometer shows 90 mph
